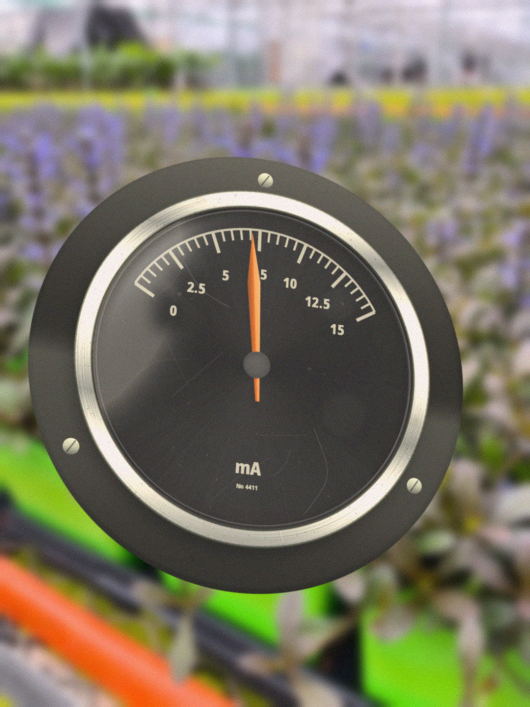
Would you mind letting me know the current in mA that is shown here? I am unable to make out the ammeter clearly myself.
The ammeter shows 7 mA
